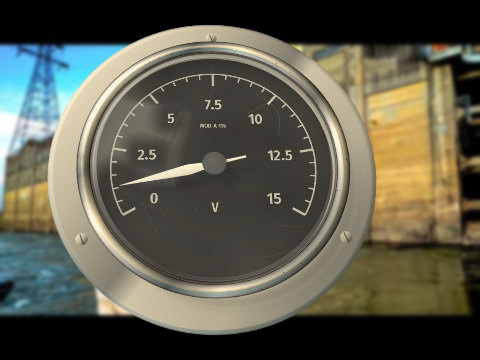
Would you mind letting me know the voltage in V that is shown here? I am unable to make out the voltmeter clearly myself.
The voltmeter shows 1 V
